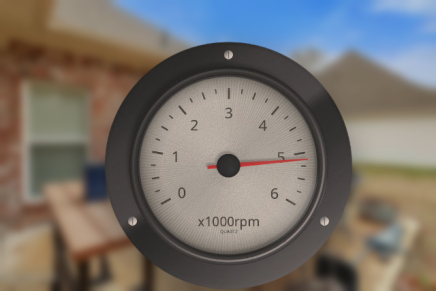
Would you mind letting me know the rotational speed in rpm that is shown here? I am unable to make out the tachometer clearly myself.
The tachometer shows 5125 rpm
